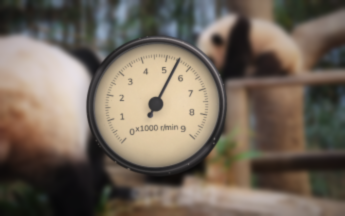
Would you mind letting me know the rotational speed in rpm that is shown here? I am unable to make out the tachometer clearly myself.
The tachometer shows 5500 rpm
